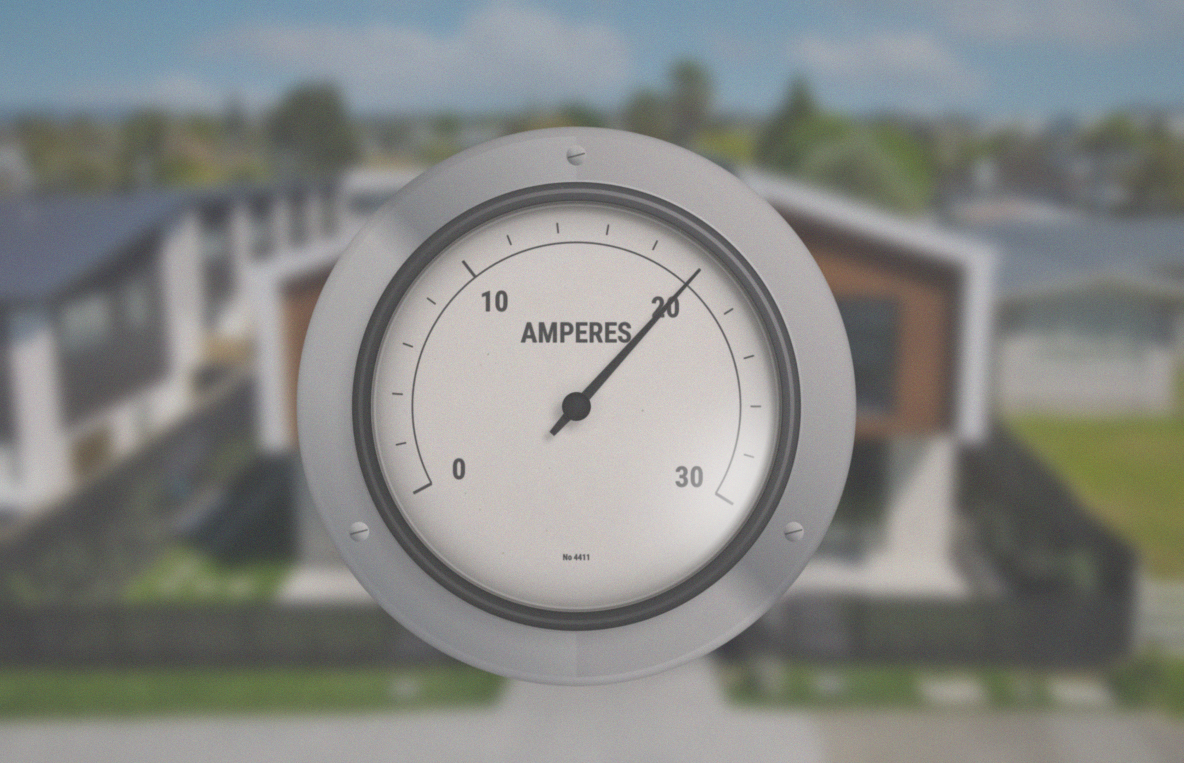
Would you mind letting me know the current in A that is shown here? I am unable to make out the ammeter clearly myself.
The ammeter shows 20 A
